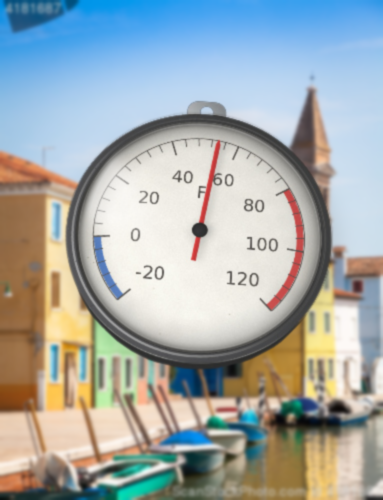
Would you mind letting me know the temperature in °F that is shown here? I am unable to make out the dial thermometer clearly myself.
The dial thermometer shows 54 °F
